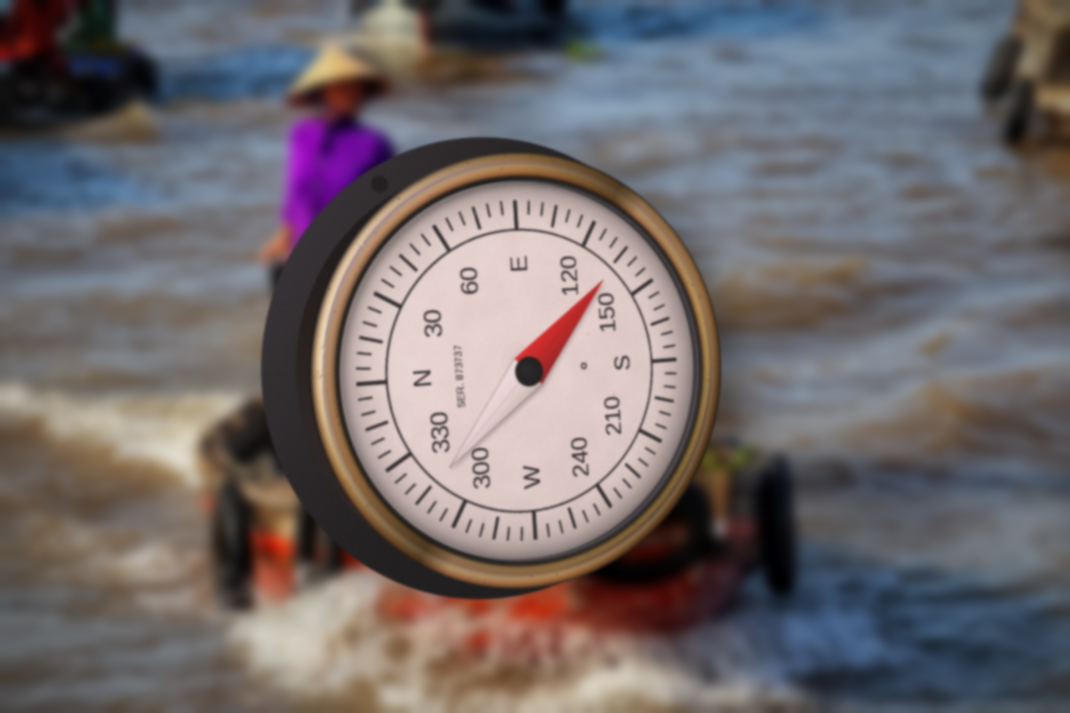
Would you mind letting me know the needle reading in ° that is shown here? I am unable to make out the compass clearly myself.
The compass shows 135 °
